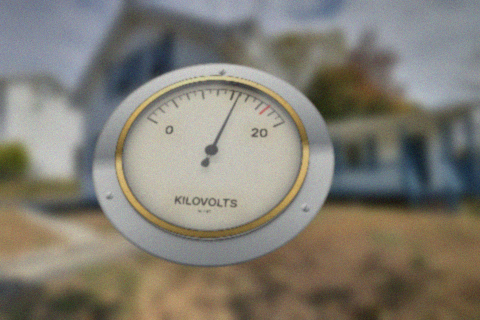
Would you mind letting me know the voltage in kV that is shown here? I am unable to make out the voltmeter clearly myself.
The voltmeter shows 13 kV
